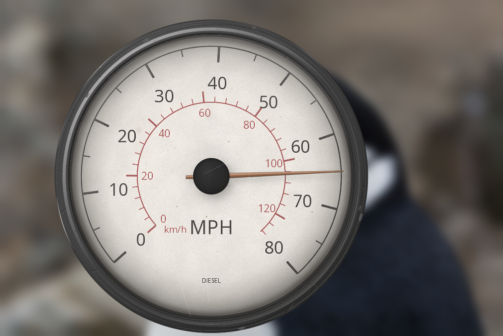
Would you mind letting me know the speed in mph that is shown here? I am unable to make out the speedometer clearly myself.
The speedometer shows 65 mph
